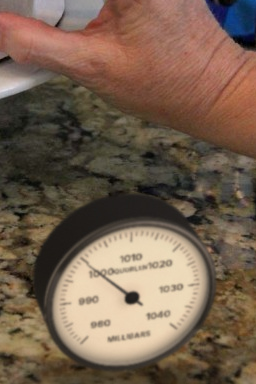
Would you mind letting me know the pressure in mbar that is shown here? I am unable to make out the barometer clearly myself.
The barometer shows 1000 mbar
